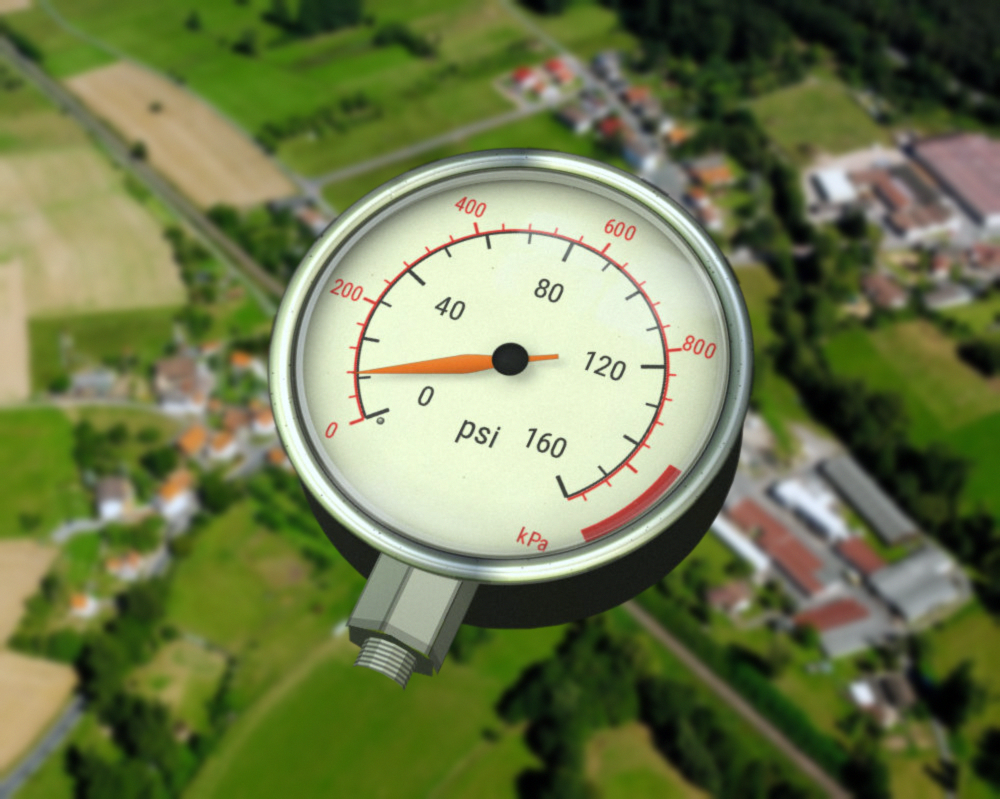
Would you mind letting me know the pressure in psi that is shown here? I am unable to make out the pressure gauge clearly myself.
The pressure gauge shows 10 psi
